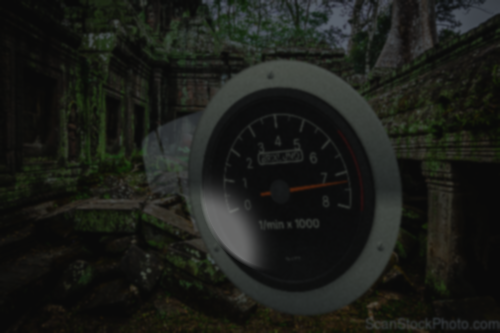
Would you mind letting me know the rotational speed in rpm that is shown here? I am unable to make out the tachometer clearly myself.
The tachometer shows 7250 rpm
